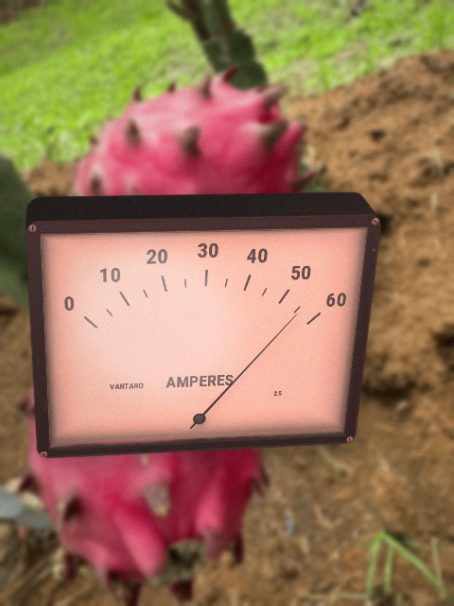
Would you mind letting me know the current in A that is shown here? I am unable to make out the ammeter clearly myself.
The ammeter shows 55 A
